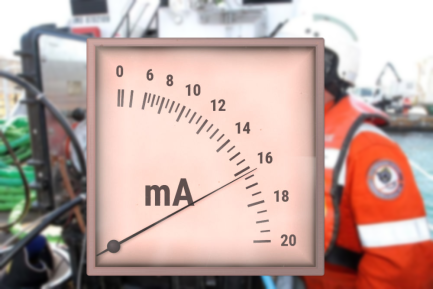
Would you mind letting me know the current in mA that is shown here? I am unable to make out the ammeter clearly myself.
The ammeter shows 16.25 mA
